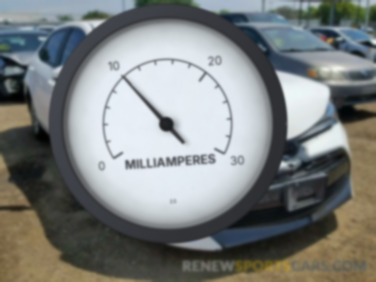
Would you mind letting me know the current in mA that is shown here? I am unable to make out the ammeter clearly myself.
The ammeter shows 10 mA
